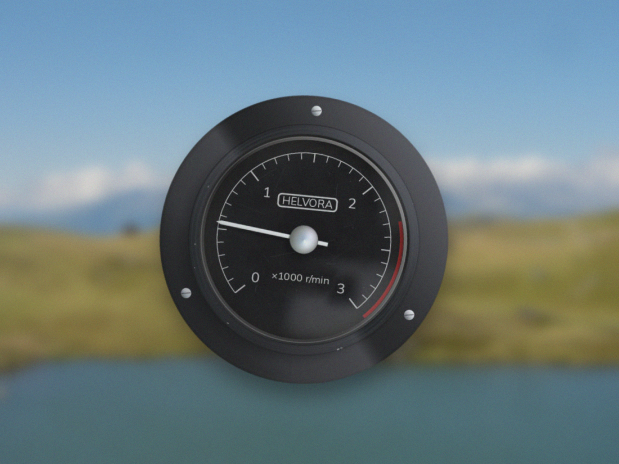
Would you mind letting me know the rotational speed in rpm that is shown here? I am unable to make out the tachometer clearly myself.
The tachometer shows 550 rpm
